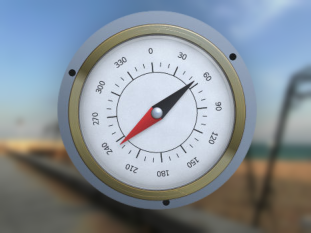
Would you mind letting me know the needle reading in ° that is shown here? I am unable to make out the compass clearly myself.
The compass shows 235 °
